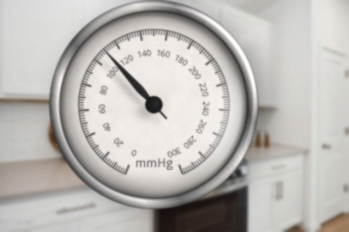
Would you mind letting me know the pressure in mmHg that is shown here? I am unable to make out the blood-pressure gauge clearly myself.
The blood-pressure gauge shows 110 mmHg
